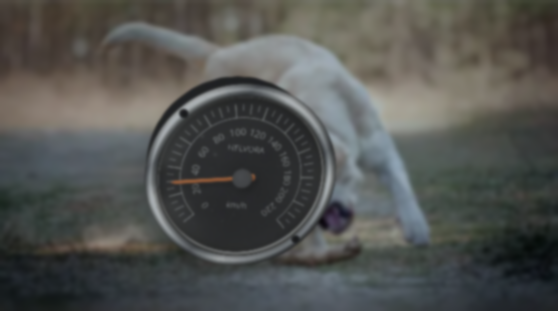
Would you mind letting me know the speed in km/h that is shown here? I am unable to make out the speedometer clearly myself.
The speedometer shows 30 km/h
